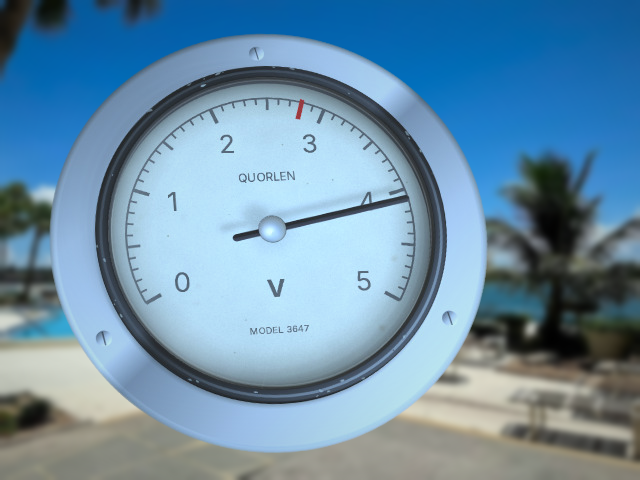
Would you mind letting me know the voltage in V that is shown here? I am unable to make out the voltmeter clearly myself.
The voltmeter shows 4.1 V
